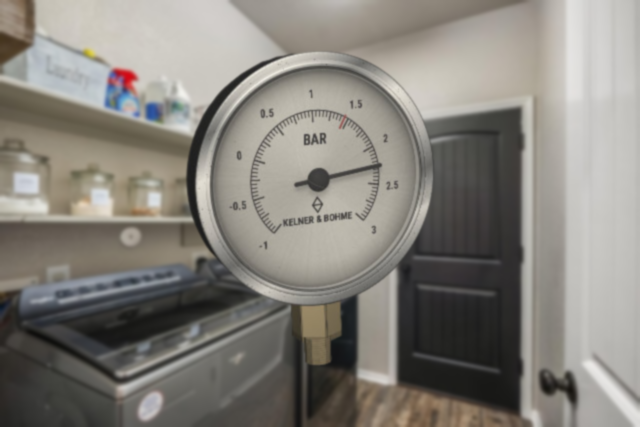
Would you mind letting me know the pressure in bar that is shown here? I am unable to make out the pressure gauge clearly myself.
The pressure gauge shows 2.25 bar
